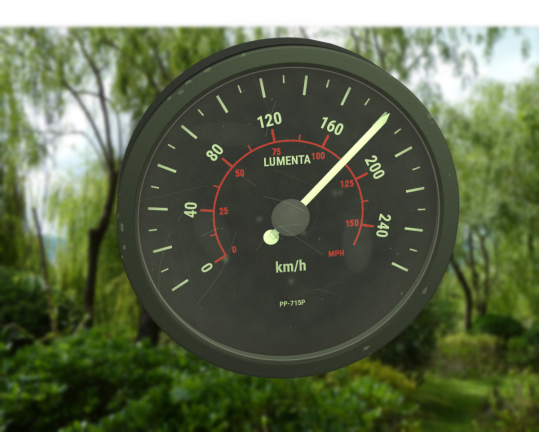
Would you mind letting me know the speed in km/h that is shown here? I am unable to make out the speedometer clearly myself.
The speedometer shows 180 km/h
